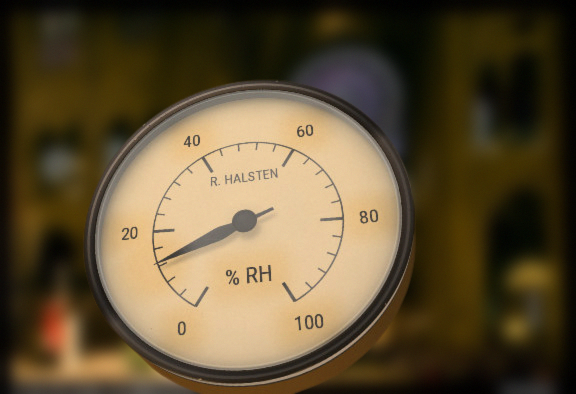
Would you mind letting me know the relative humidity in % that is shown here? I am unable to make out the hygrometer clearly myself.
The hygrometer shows 12 %
